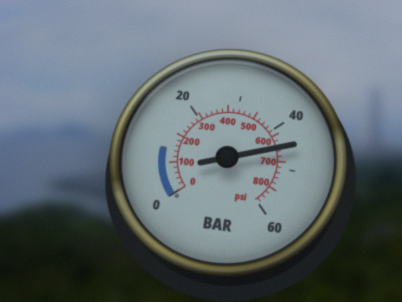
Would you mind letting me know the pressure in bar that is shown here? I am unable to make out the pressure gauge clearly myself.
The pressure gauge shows 45 bar
